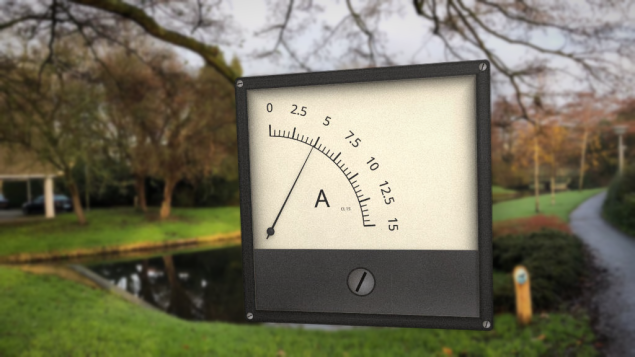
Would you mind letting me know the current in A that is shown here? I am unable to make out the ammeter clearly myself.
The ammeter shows 5 A
